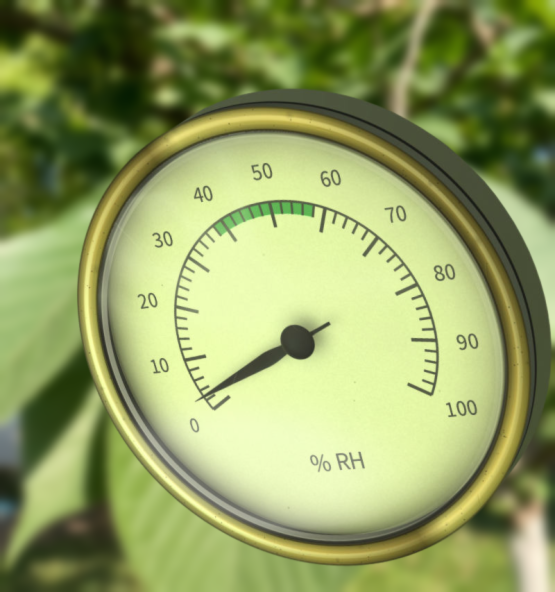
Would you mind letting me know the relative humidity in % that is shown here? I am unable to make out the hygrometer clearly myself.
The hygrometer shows 3 %
